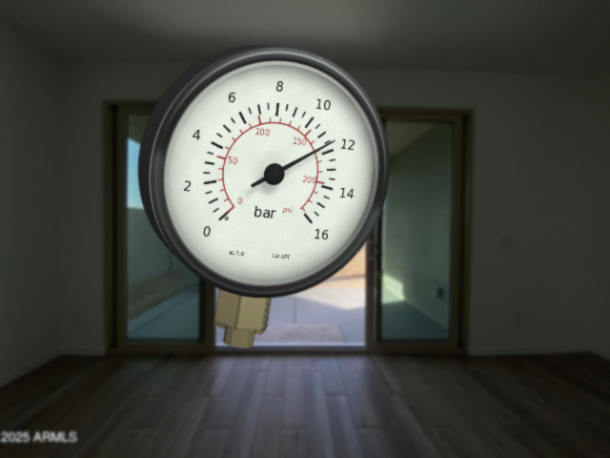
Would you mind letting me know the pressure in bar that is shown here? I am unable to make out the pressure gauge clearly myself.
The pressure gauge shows 11.5 bar
